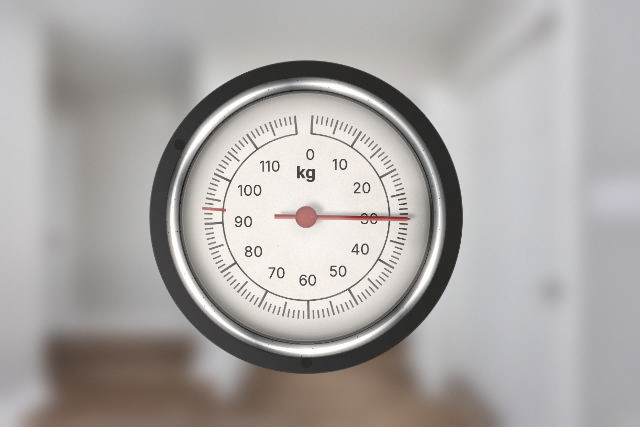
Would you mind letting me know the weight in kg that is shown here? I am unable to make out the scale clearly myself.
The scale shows 30 kg
